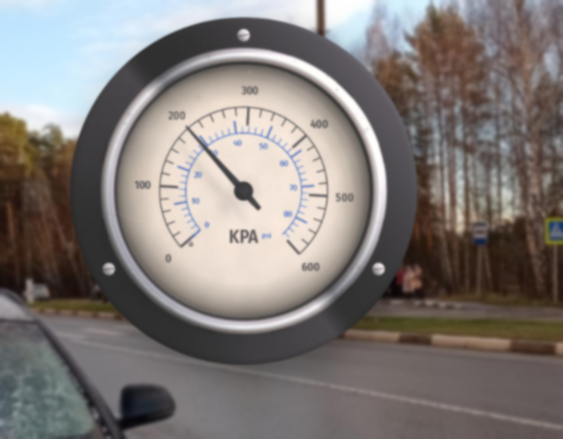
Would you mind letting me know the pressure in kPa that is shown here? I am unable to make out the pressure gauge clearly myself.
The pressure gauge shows 200 kPa
